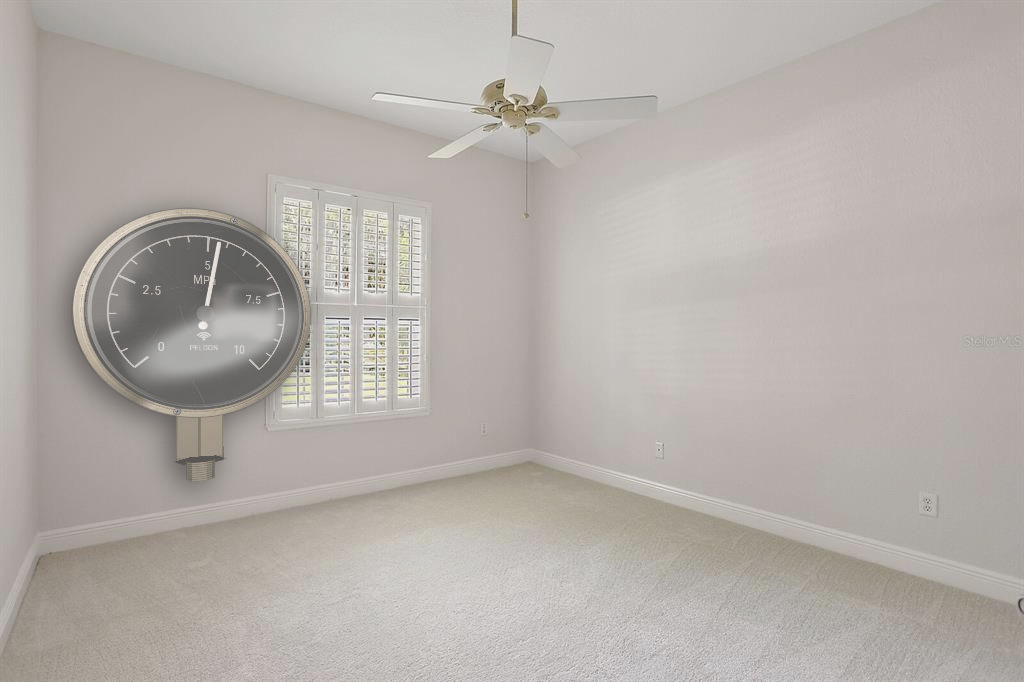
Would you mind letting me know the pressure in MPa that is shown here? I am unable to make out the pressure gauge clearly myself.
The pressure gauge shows 5.25 MPa
